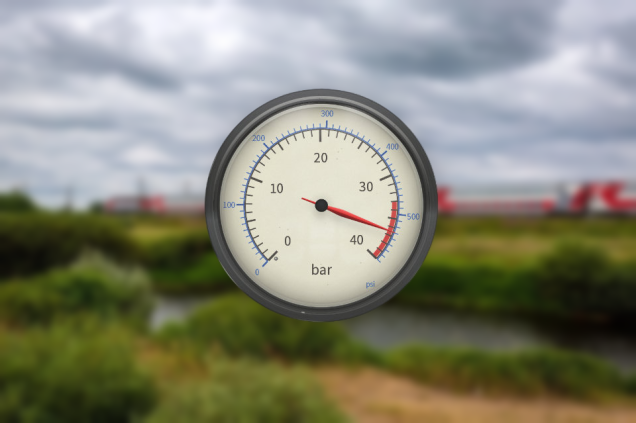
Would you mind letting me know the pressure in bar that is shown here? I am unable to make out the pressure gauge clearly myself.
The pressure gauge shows 36.5 bar
